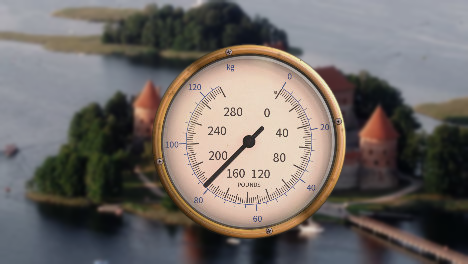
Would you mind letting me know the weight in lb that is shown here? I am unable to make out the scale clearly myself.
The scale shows 180 lb
